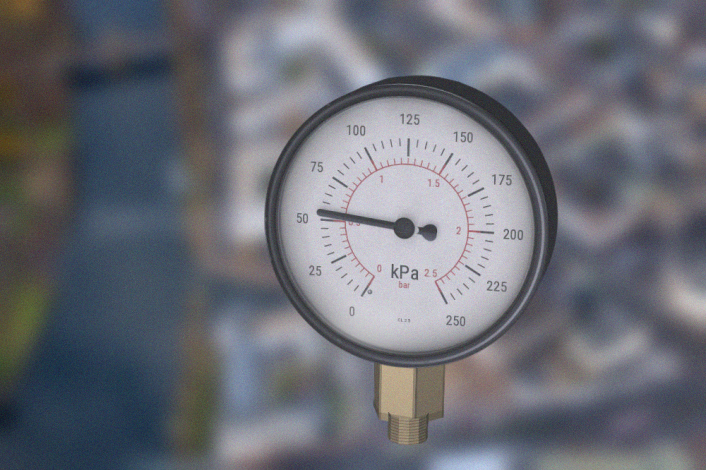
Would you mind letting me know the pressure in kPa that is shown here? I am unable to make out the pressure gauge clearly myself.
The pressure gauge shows 55 kPa
